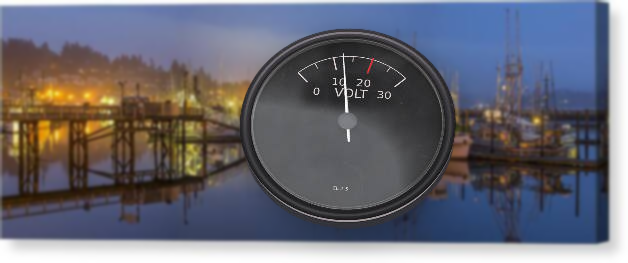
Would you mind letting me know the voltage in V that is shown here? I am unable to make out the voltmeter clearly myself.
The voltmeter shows 12.5 V
